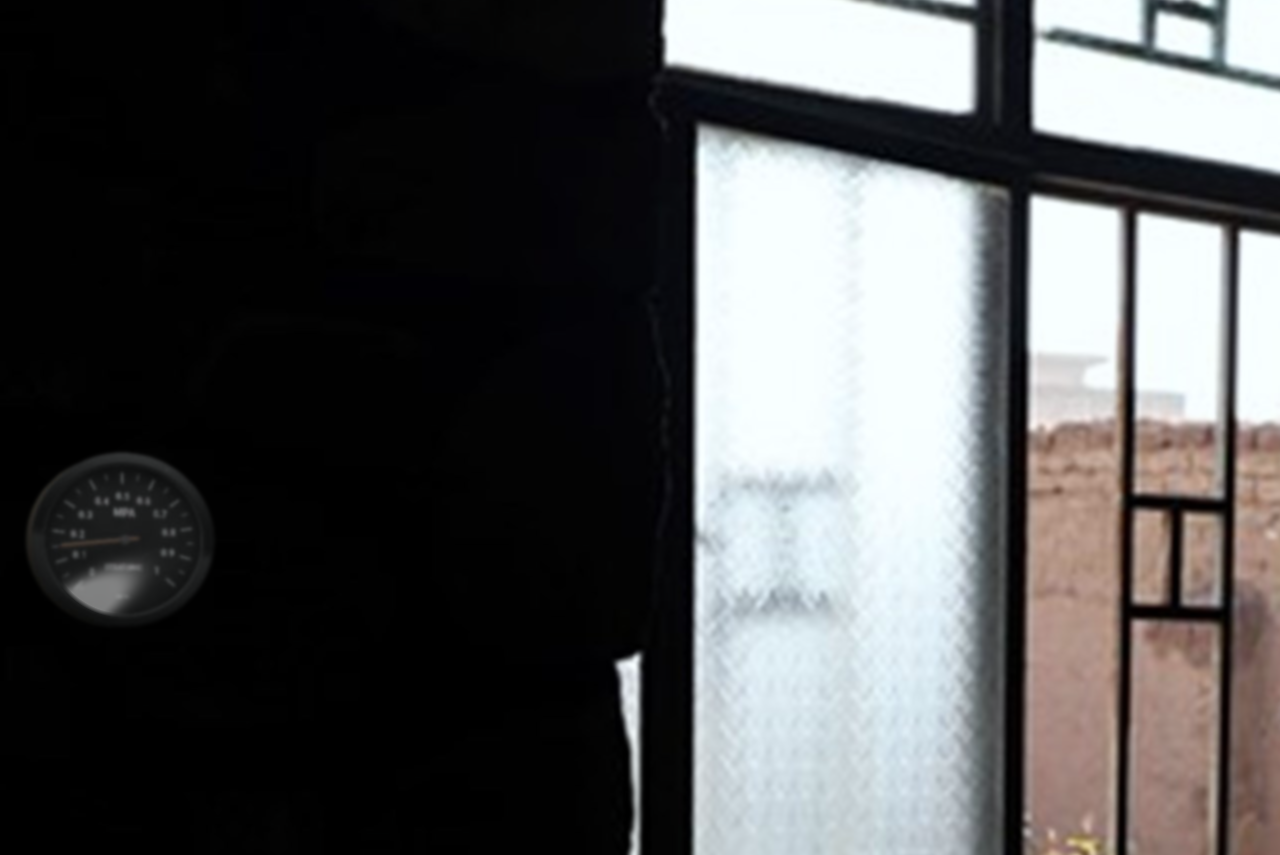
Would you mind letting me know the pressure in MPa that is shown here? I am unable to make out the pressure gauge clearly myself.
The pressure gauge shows 0.15 MPa
